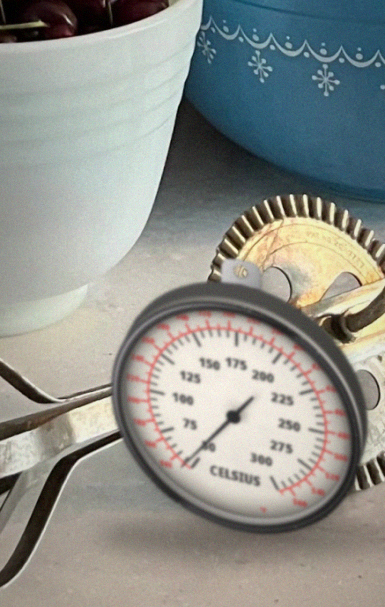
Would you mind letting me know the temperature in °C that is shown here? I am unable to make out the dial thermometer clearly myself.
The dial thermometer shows 55 °C
